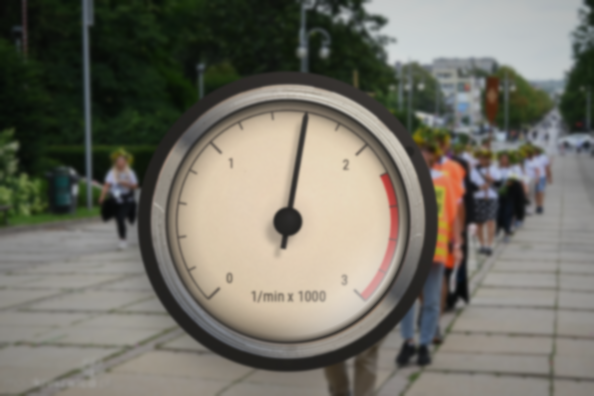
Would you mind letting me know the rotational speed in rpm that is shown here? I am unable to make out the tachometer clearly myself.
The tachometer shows 1600 rpm
